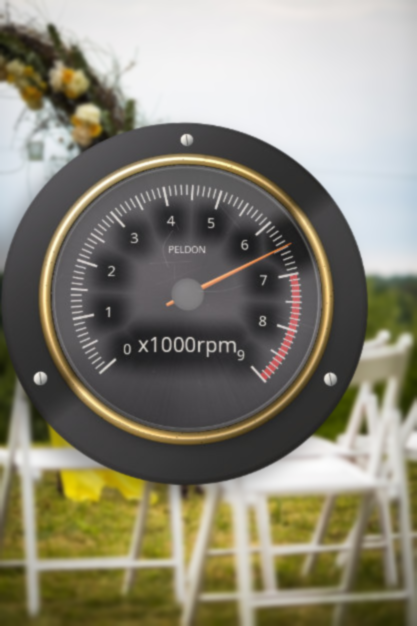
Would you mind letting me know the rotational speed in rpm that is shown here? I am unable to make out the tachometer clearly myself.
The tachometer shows 6500 rpm
